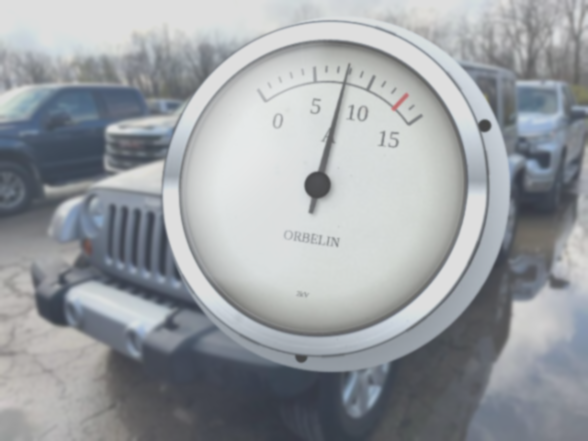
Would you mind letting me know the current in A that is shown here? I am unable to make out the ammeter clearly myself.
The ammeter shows 8 A
